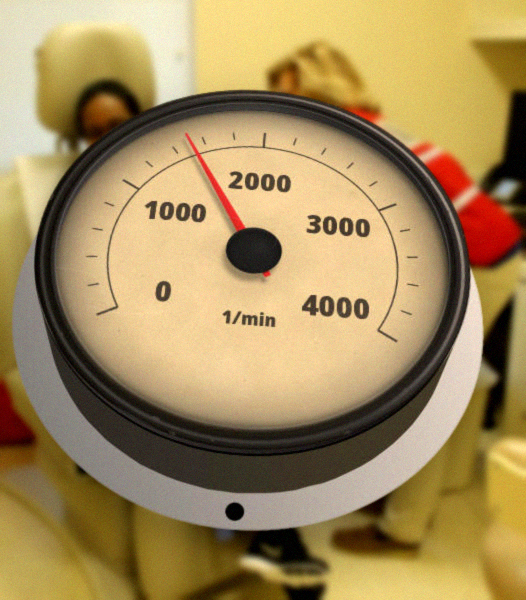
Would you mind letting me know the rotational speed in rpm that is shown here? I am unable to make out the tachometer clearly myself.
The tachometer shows 1500 rpm
